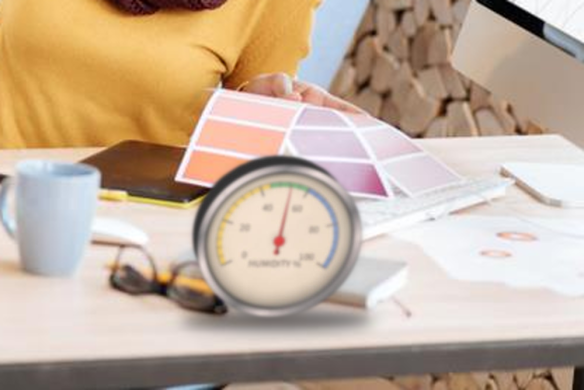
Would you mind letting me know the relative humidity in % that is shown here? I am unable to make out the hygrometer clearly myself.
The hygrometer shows 52 %
